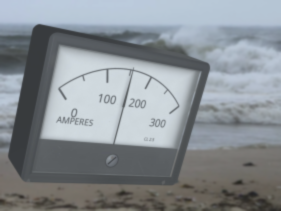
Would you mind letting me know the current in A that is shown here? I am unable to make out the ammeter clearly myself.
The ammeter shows 150 A
